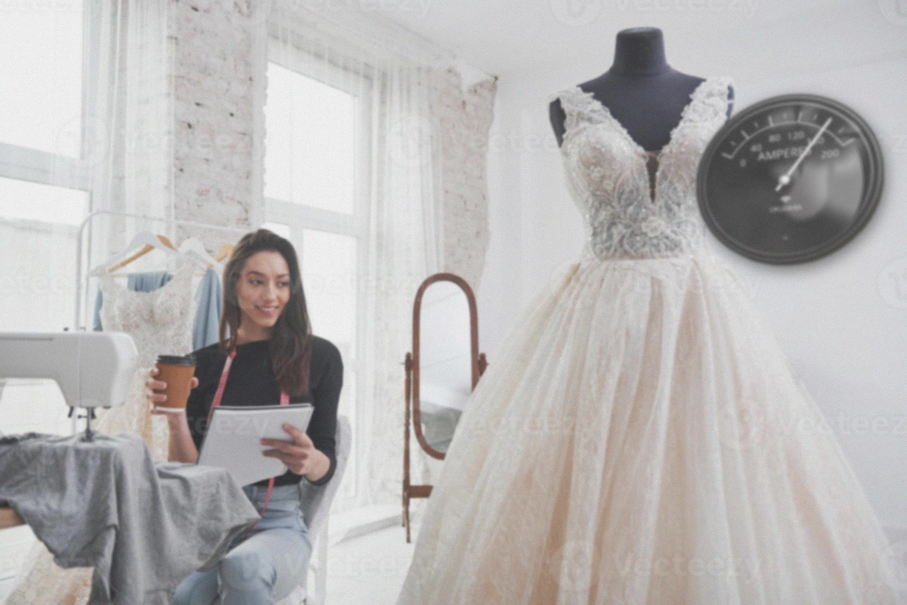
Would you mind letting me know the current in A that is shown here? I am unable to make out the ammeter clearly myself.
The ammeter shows 160 A
